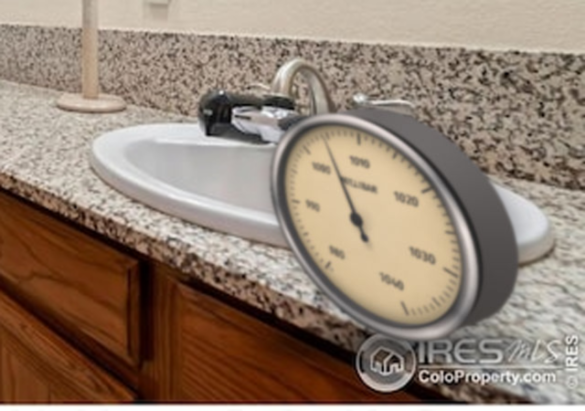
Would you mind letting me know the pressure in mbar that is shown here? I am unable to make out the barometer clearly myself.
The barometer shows 1005 mbar
